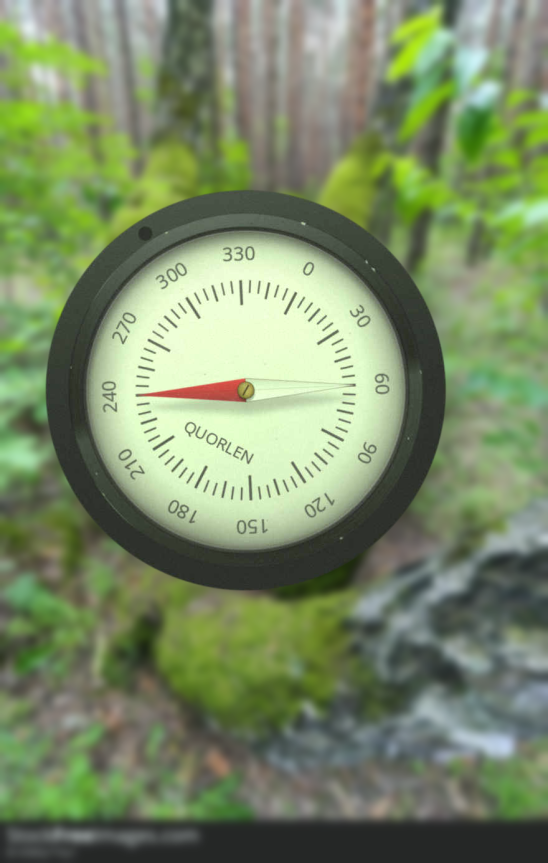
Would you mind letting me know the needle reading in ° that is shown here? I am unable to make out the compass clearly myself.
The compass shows 240 °
